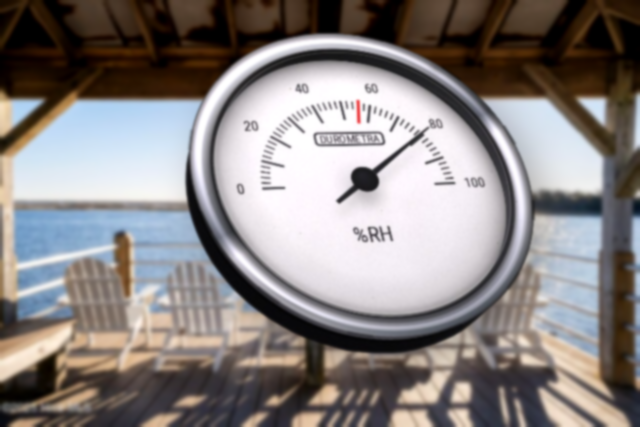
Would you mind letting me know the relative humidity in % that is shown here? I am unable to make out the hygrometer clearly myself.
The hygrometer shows 80 %
